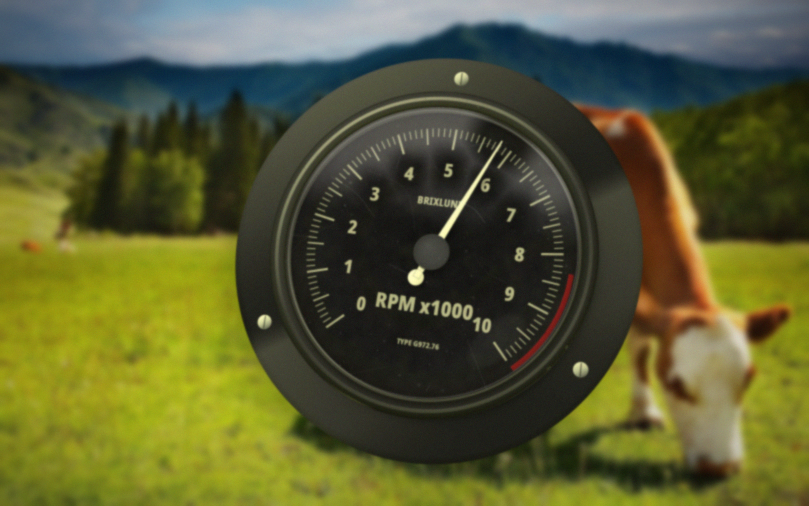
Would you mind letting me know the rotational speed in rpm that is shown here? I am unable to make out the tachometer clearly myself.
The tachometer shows 5800 rpm
